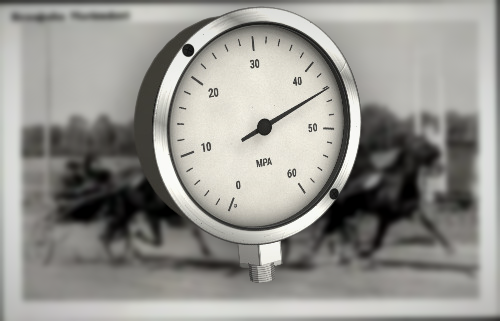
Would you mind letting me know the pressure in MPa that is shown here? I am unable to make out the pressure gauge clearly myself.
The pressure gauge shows 44 MPa
